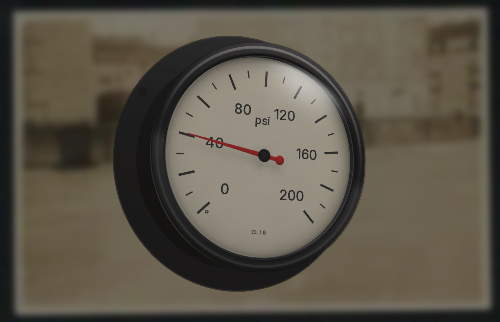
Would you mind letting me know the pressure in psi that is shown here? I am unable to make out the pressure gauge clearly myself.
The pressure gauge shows 40 psi
